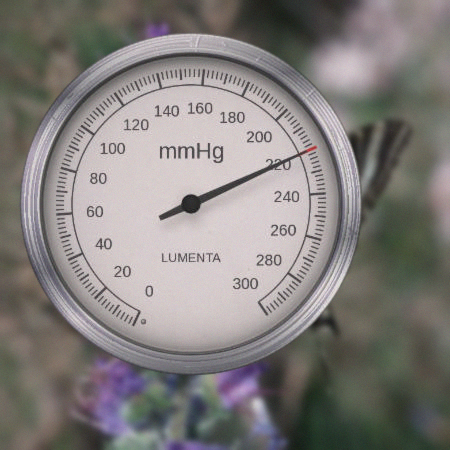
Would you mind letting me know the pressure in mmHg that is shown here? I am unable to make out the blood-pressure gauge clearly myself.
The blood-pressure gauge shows 220 mmHg
